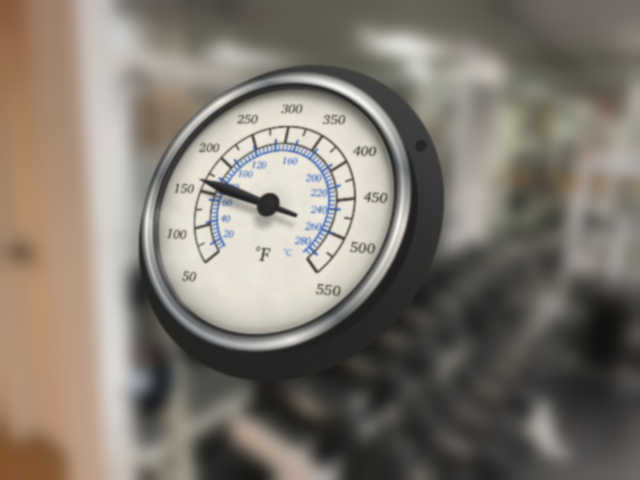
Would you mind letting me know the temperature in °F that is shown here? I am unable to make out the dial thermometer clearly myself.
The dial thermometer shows 162.5 °F
